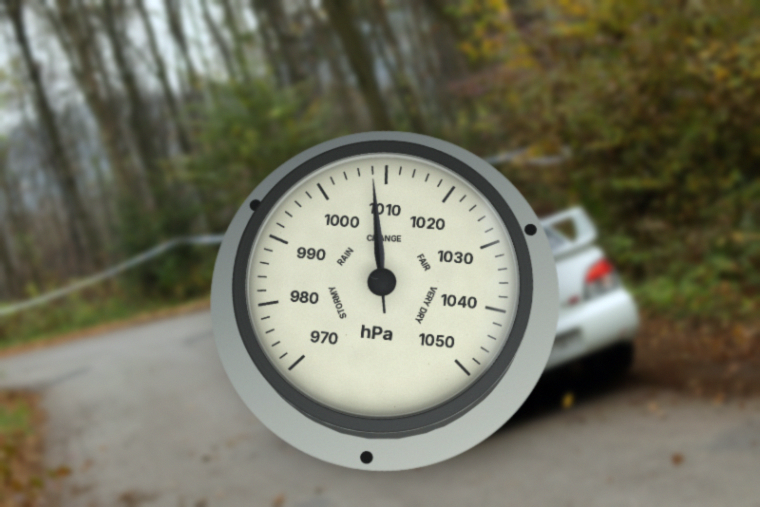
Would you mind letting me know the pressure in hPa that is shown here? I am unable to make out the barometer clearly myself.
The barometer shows 1008 hPa
